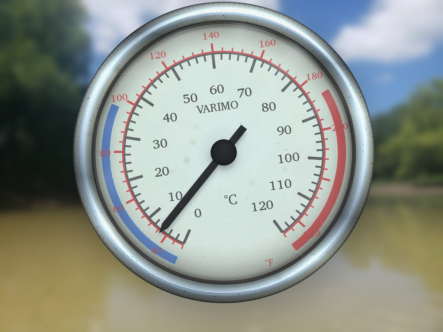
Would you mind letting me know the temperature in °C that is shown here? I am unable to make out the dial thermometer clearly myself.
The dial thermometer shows 6 °C
